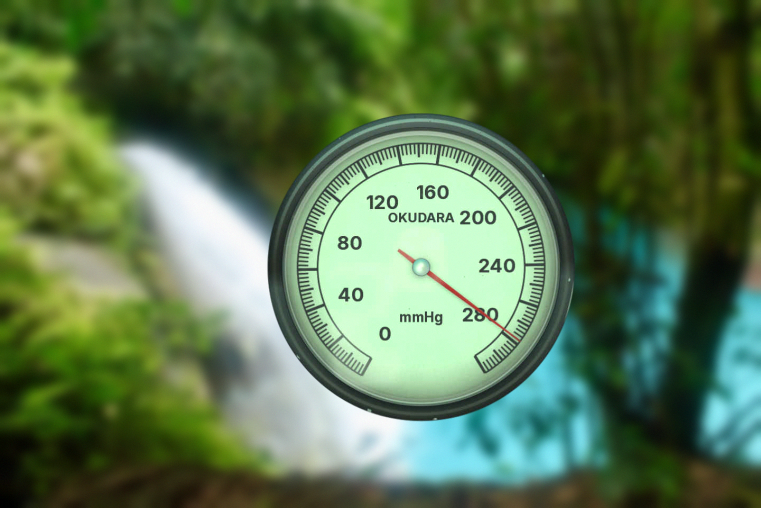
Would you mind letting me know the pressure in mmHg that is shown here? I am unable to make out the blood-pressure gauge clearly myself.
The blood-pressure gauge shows 278 mmHg
